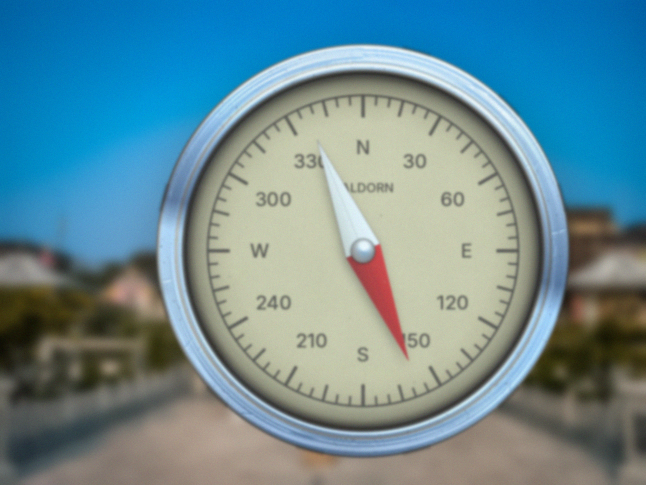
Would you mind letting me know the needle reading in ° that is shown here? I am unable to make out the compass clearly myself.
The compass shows 157.5 °
